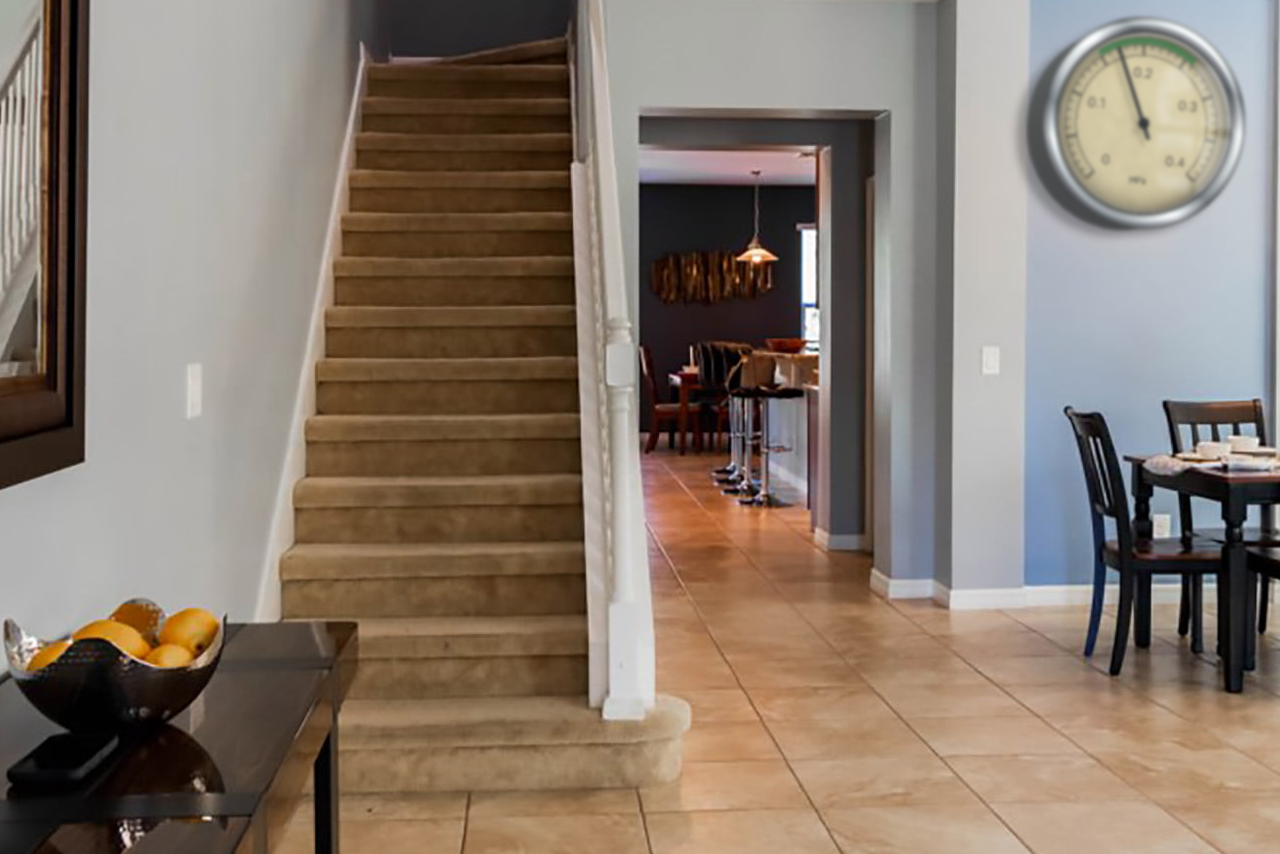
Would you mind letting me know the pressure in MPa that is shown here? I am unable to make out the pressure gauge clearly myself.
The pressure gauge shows 0.17 MPa
